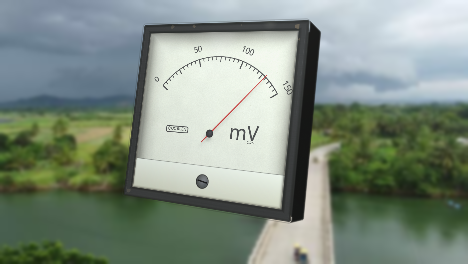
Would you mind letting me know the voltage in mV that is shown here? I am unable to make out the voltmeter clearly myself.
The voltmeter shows 130 mV
